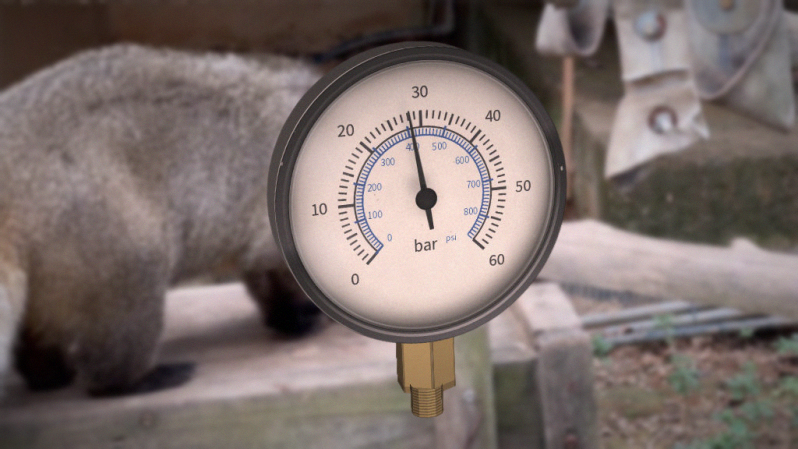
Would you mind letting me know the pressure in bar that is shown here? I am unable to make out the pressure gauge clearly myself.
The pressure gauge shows 28 bar
